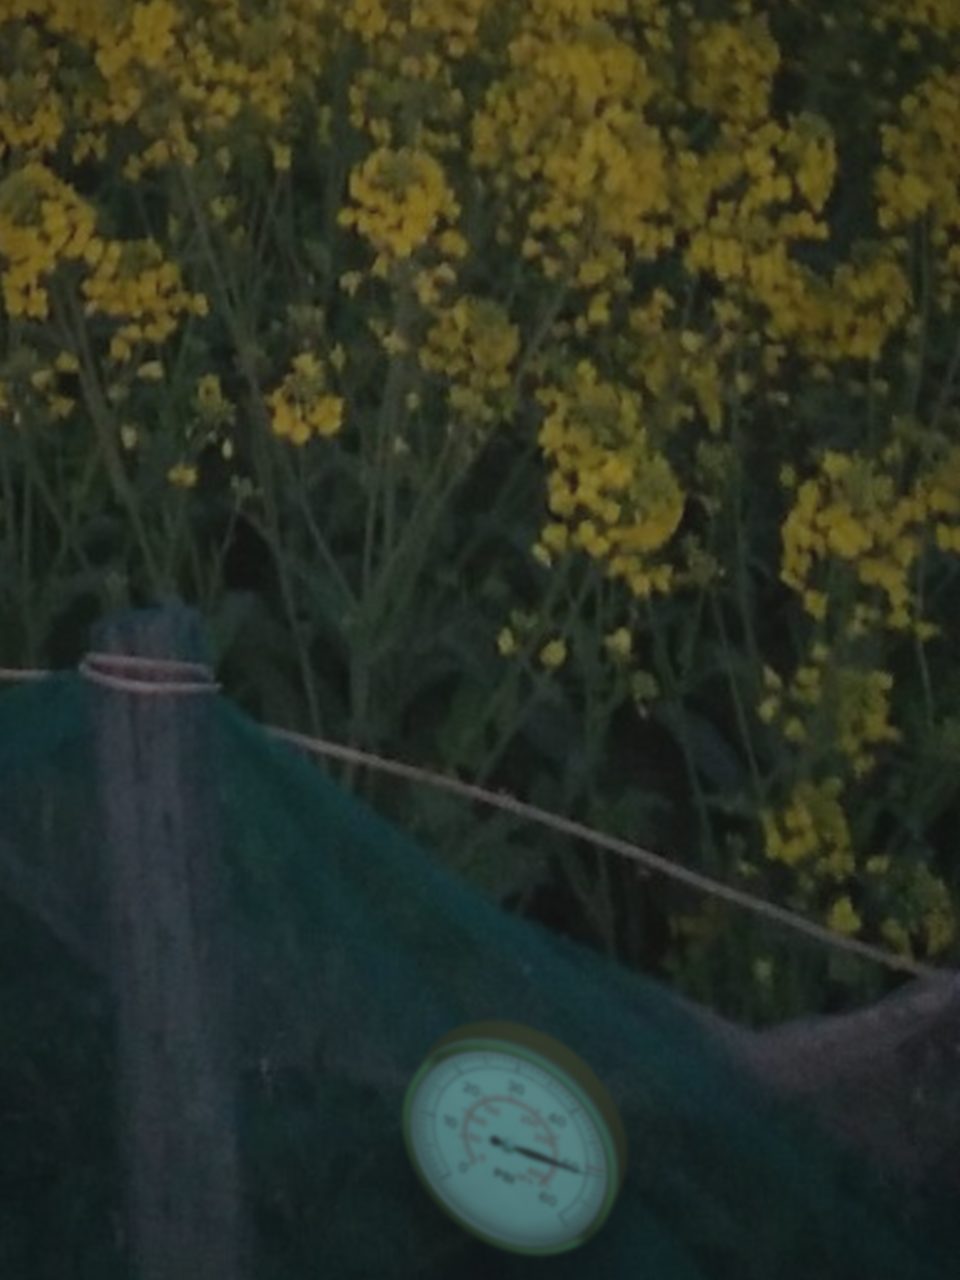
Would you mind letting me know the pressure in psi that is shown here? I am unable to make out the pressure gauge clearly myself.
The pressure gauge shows 50 psi
